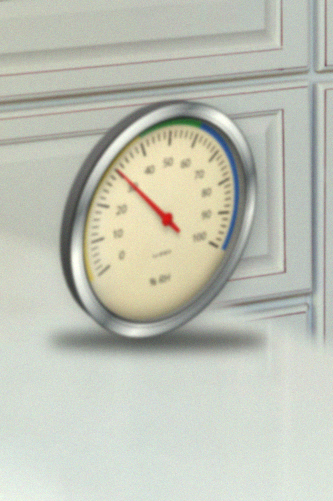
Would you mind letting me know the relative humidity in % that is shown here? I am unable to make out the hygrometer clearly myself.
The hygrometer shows 30 %
